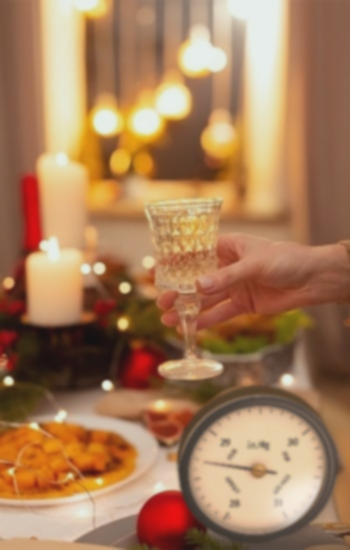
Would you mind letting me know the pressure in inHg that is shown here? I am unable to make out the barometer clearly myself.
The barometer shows 28.7 inHg
